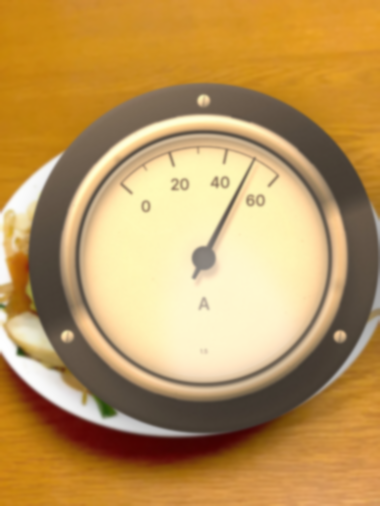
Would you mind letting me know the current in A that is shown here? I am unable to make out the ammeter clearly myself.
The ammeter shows 50 A
